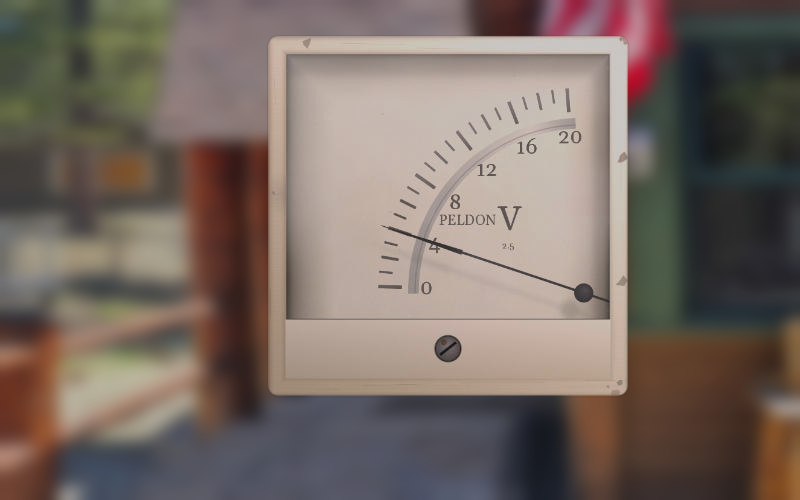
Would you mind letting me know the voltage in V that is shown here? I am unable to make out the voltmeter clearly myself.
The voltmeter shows 4 V
